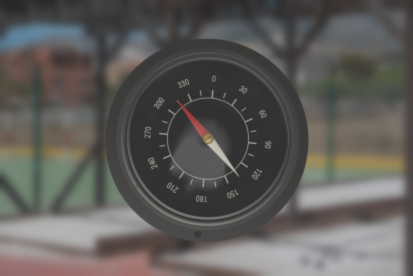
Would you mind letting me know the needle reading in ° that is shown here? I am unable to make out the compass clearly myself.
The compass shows 315 °
